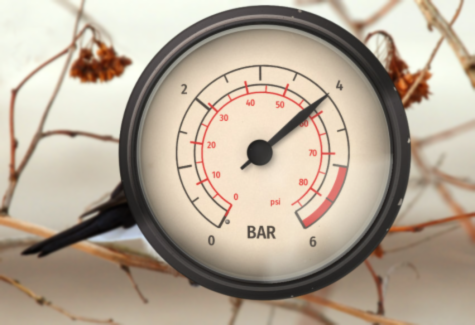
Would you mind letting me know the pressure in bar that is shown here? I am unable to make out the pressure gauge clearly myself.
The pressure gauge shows 4 bar
